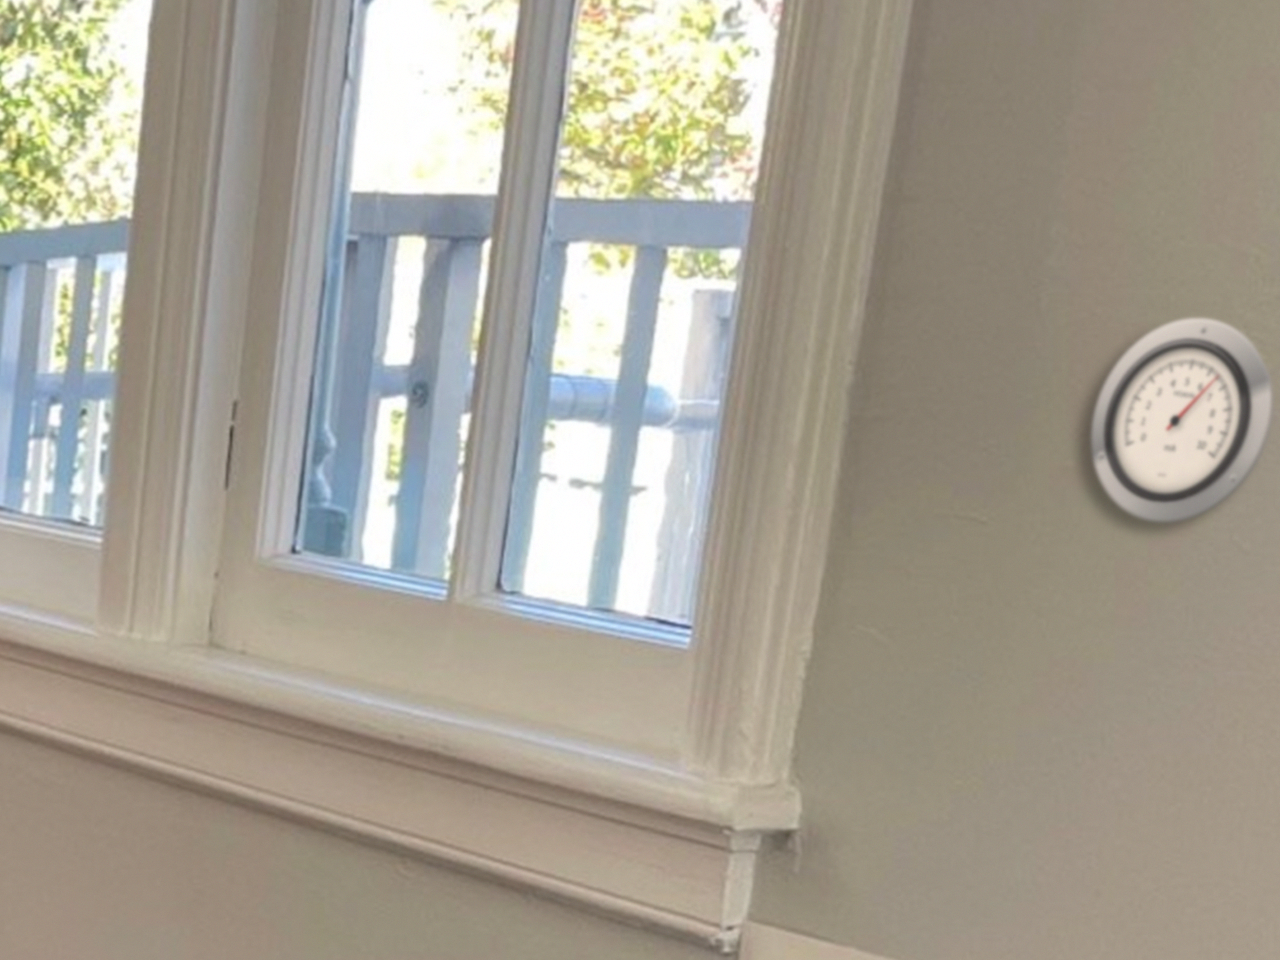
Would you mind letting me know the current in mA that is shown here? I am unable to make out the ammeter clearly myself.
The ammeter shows 6.5 mA
